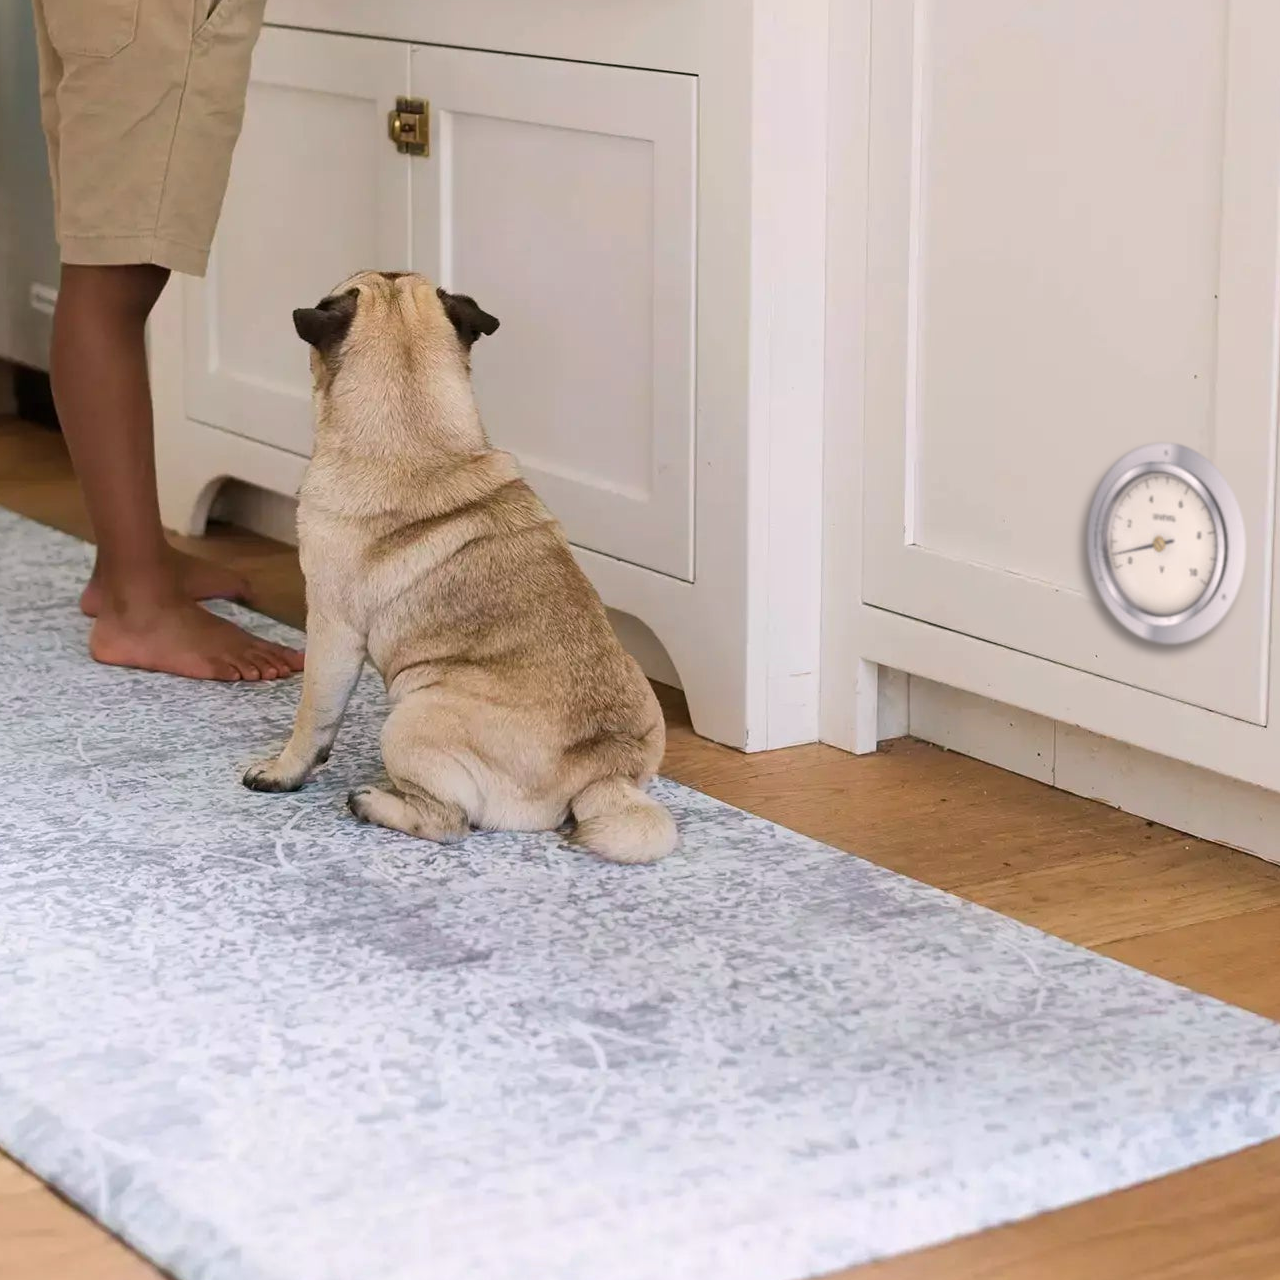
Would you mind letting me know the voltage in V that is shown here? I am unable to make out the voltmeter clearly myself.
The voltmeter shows 0.5 V
